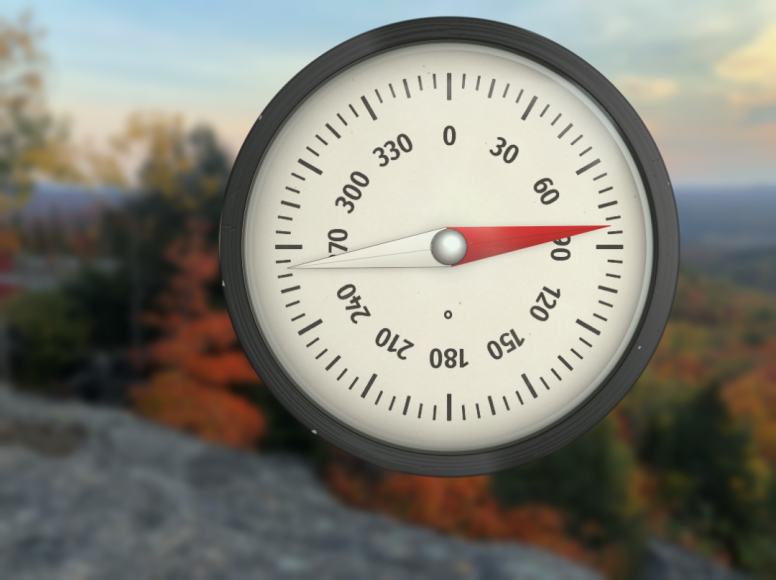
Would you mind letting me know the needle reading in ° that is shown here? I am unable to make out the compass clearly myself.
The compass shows 82.5 °
